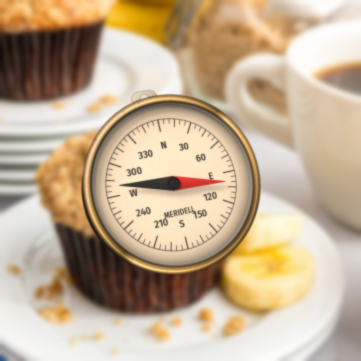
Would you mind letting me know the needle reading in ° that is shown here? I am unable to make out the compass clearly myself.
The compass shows 100 °
